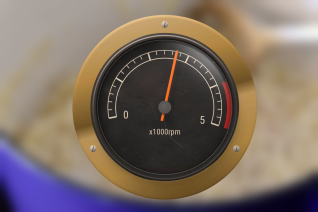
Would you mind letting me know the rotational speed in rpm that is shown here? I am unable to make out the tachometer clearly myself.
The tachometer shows 2700 rpm
